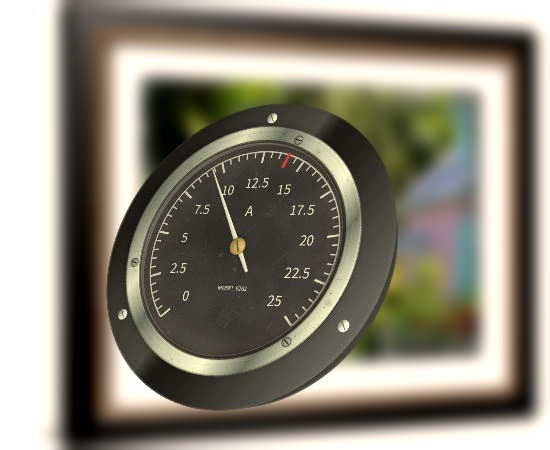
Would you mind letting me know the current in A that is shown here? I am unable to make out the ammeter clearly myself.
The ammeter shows 9.5 A
